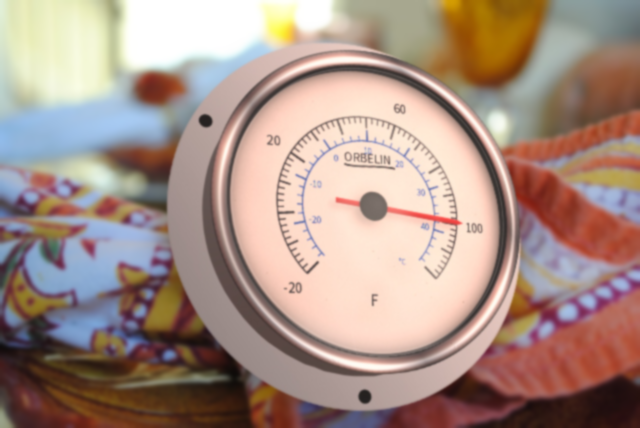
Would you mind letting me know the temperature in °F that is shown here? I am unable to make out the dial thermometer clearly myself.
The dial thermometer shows 100 °F
